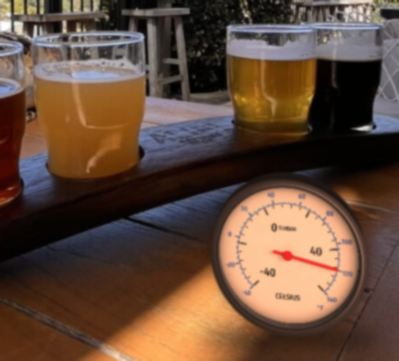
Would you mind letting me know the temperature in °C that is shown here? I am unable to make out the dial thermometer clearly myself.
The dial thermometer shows 48 °C
